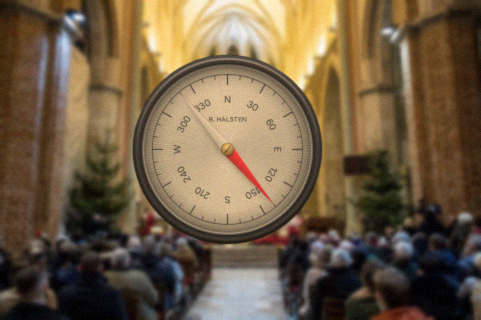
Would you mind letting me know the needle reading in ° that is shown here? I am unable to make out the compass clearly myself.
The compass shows 140 °
